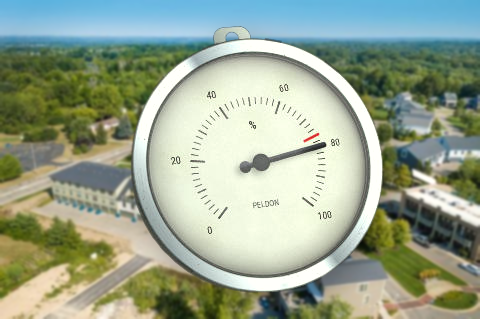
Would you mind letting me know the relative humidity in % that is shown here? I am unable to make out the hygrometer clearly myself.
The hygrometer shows 80 %
